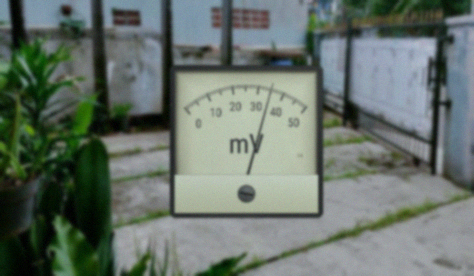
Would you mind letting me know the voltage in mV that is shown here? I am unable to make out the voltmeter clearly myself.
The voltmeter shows 35 mV
